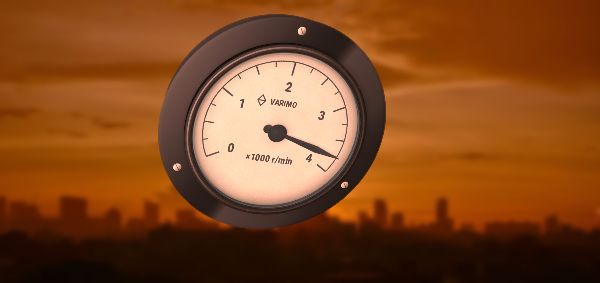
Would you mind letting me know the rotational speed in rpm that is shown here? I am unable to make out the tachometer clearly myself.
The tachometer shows 3750 rpm
